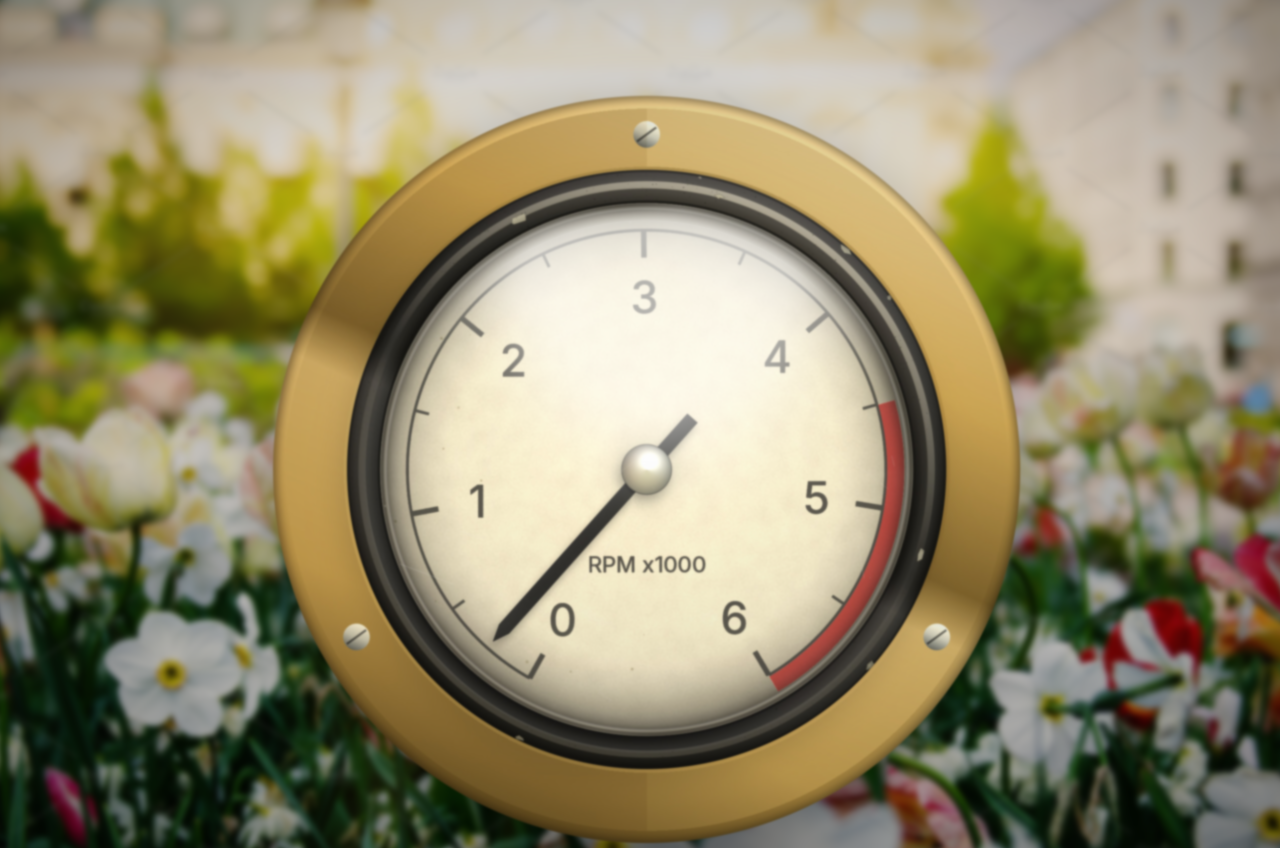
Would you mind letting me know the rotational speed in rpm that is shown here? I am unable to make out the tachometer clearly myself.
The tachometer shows 250 rpm
